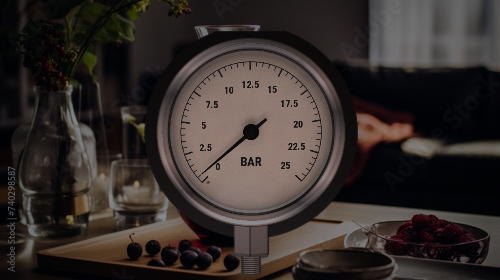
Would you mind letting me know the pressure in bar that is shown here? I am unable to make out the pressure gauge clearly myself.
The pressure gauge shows 0.5 bar
